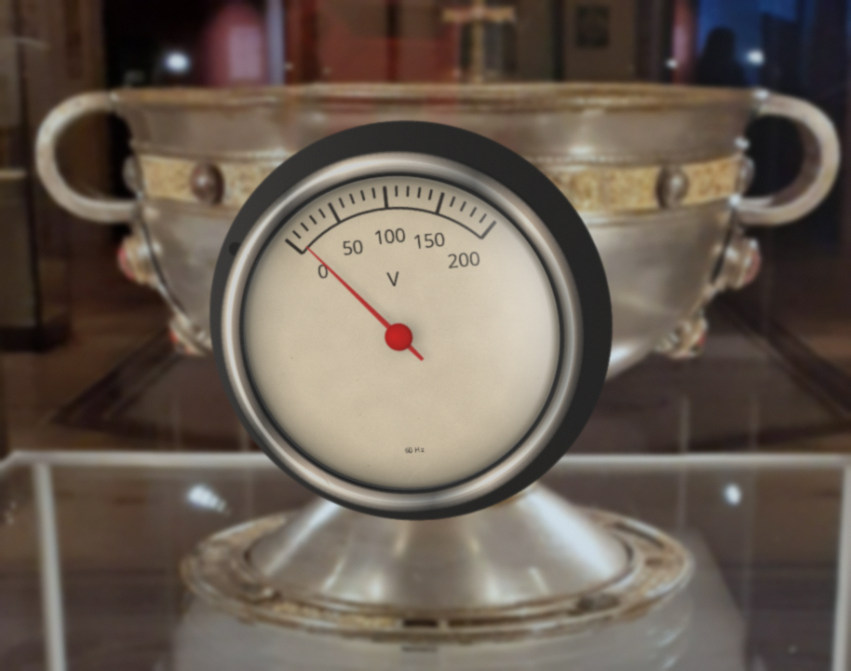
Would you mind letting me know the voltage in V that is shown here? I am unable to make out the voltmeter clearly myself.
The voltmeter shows 10 V
